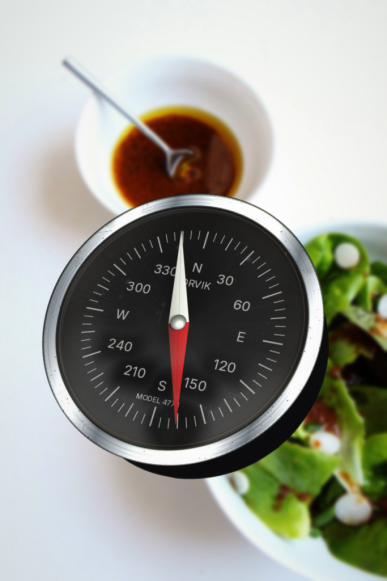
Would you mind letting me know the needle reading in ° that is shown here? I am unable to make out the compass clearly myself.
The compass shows 165 °
